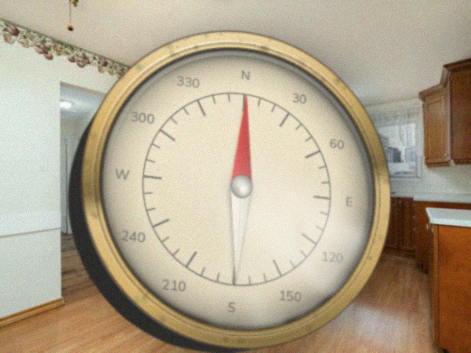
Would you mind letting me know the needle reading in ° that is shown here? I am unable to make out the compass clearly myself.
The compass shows 0 °
